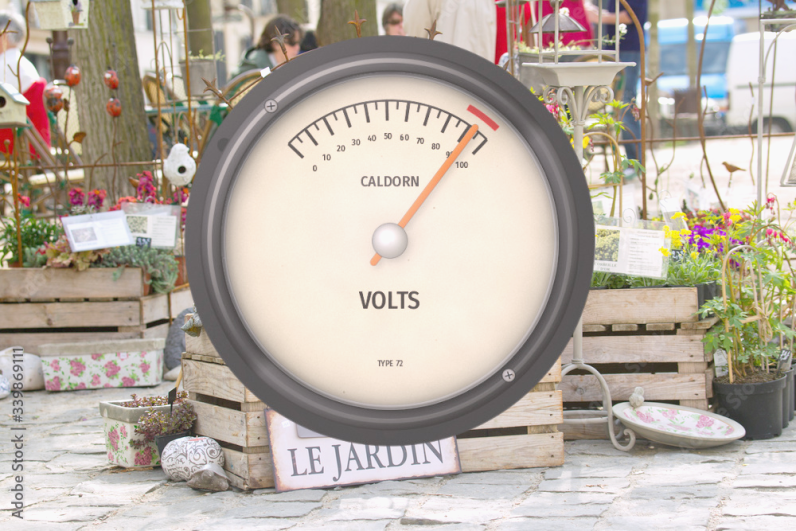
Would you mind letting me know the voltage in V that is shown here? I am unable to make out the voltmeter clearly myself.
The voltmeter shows 92.5 V
